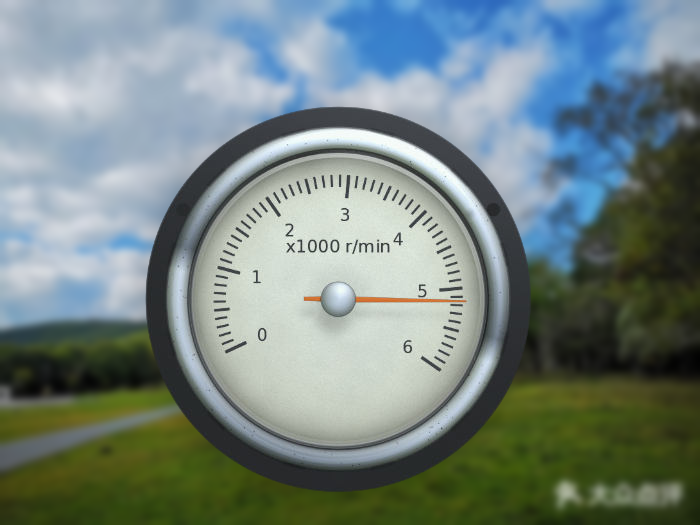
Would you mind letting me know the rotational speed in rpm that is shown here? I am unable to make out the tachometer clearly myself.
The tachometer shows 5150 rpm
